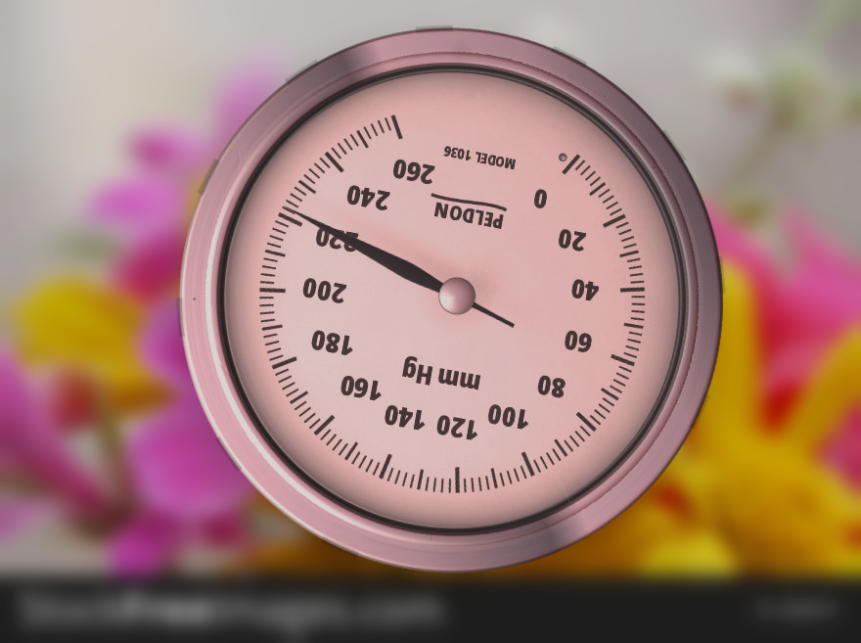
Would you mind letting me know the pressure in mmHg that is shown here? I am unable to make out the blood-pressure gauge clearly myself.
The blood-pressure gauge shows 222 mmHg
